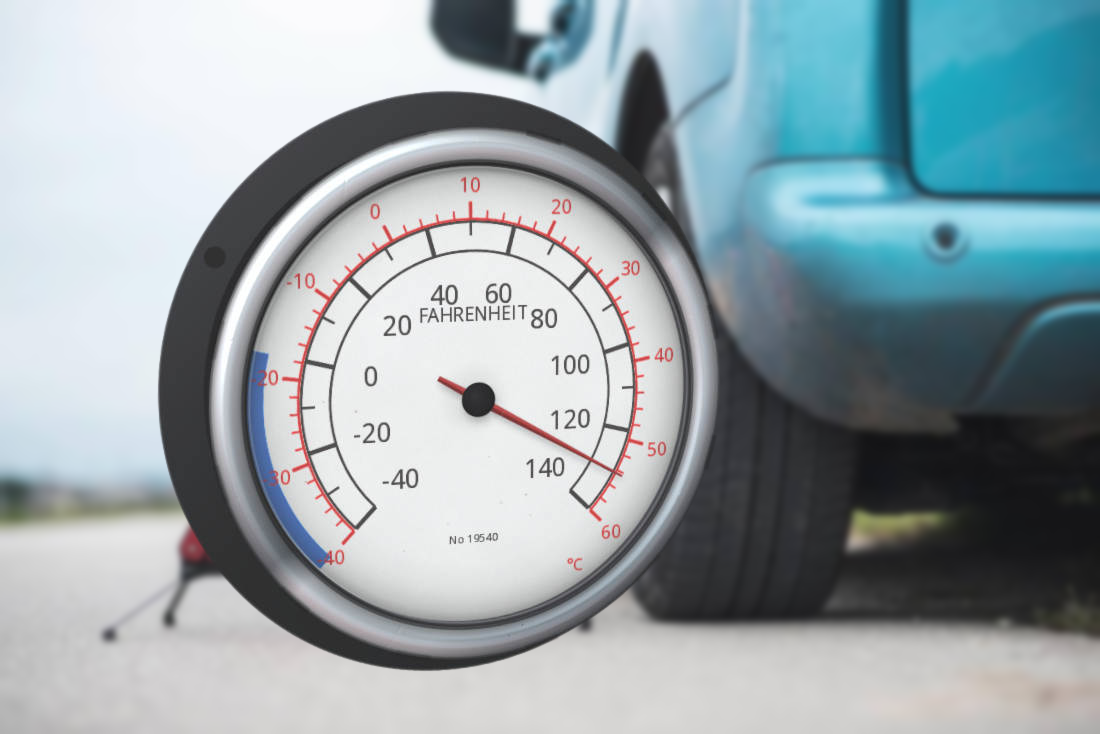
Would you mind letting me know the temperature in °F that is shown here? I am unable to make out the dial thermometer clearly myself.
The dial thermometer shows 130 °F
